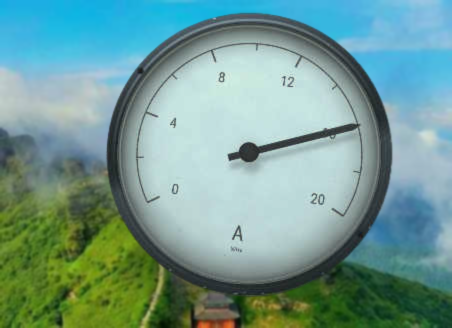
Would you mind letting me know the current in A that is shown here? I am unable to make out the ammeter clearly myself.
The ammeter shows 16 A
